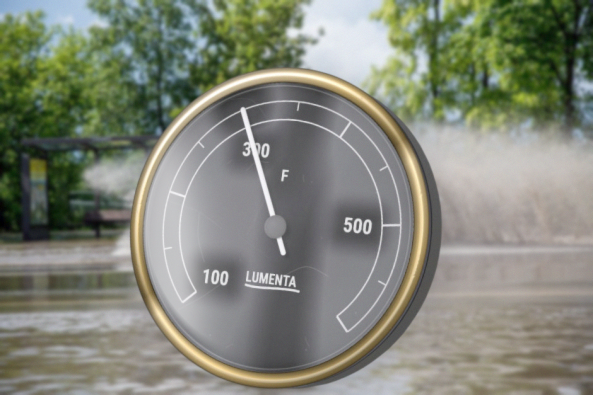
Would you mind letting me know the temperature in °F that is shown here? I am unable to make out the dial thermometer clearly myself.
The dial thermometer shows 300 °F
